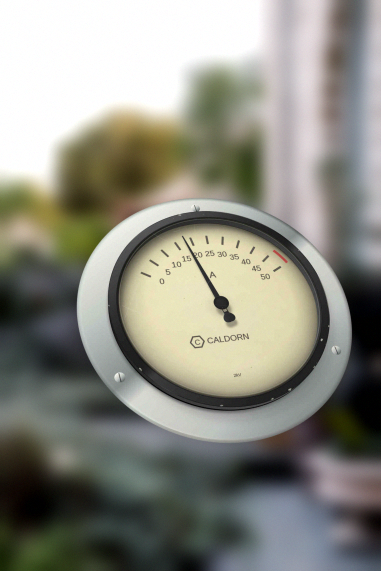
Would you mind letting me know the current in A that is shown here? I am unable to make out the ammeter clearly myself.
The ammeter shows 17.5 A
